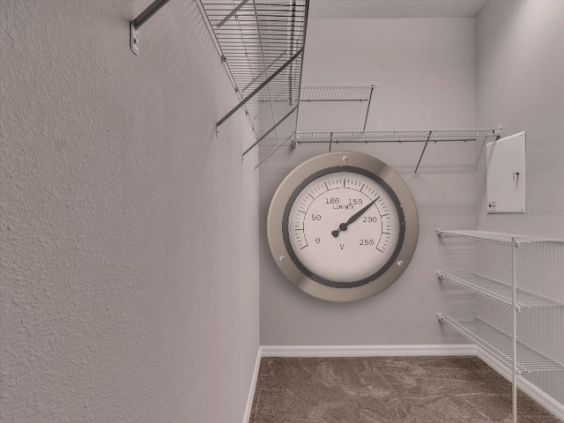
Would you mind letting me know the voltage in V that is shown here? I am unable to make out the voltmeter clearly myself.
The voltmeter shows 175 V
